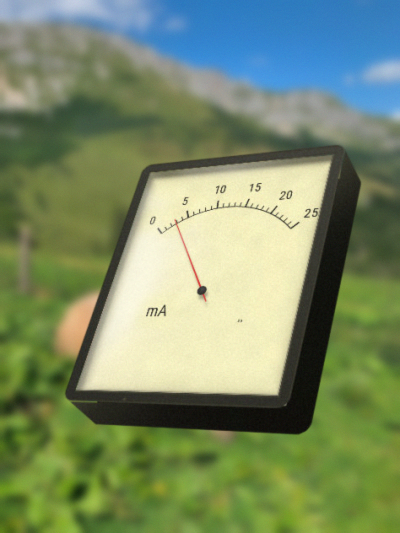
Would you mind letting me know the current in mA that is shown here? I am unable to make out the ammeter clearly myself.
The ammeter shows 3 mA
